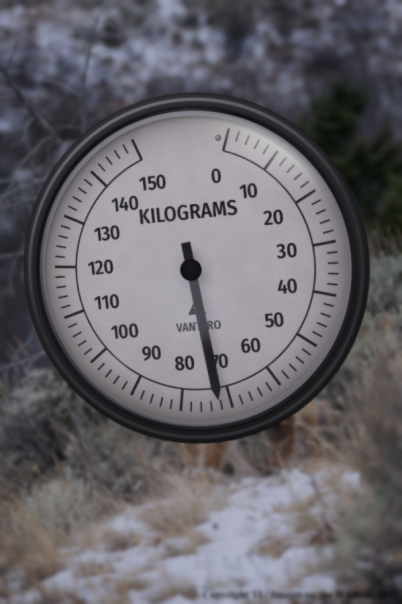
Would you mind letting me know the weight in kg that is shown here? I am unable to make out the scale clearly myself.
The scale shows 72 kg
